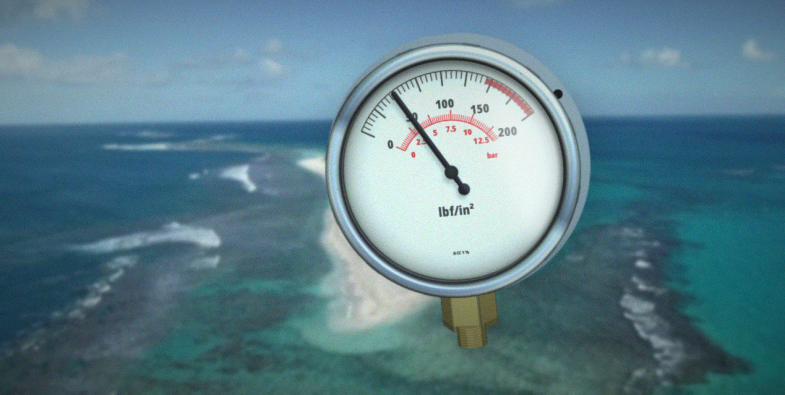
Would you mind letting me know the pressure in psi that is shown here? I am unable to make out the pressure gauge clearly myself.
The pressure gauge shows 50 psi
